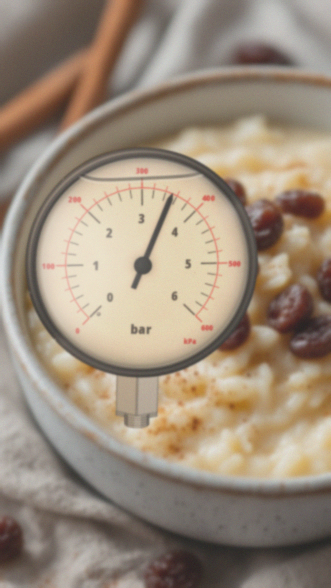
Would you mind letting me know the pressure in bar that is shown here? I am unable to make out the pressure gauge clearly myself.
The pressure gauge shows 3.5 bar
